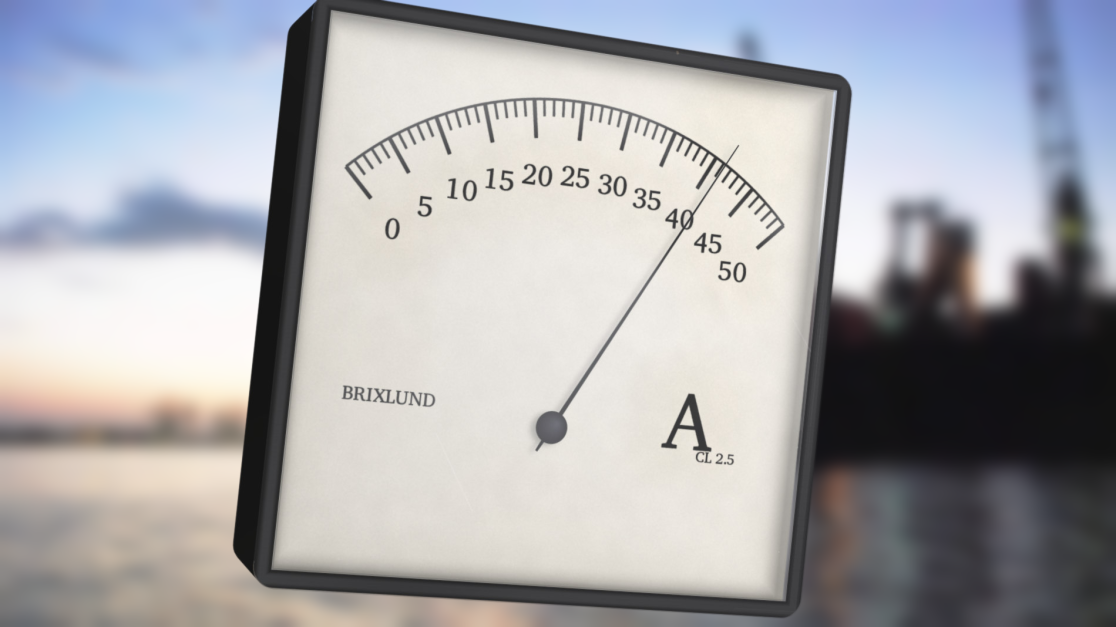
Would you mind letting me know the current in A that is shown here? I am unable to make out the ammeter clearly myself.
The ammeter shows 41 A
